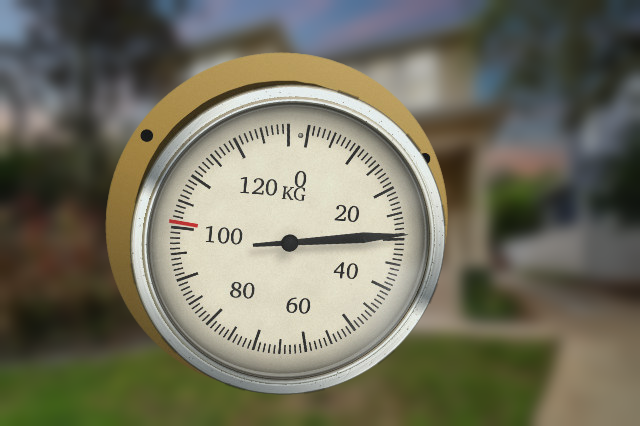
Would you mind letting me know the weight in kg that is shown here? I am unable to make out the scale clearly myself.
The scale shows 29 kg
